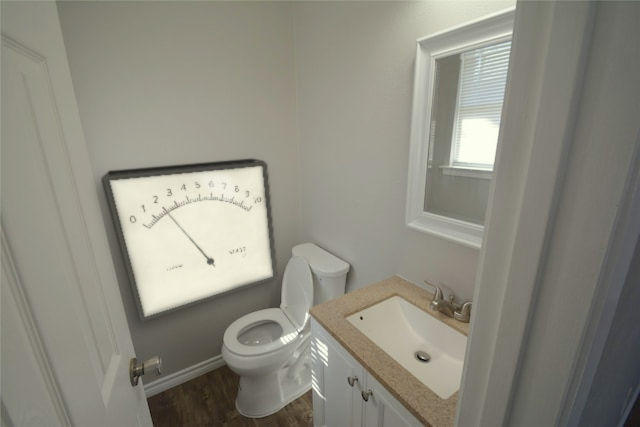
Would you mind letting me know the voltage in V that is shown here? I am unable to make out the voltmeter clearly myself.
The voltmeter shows 2 V
